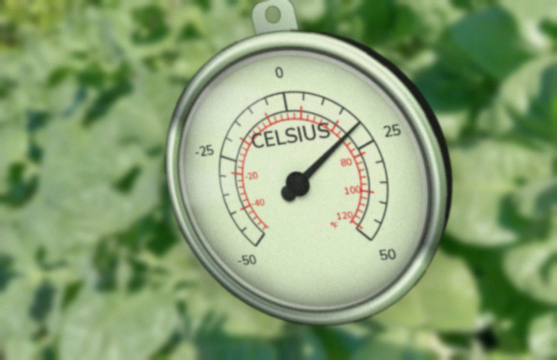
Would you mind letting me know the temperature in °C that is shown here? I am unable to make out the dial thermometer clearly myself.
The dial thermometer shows 20 °C
